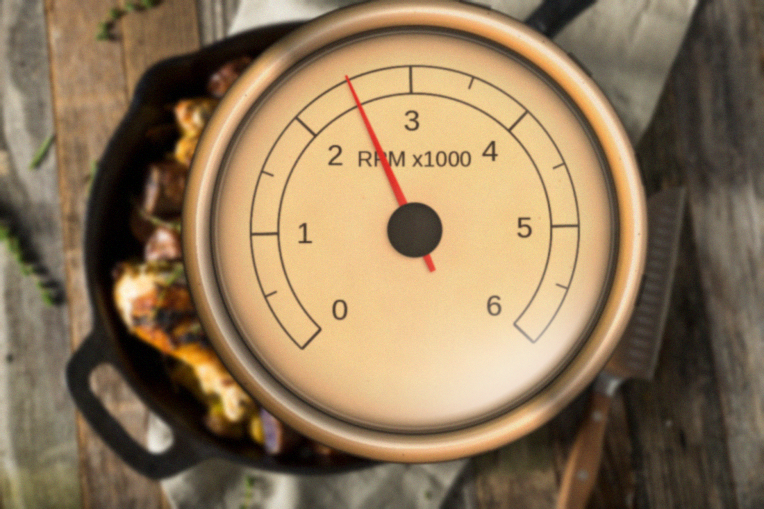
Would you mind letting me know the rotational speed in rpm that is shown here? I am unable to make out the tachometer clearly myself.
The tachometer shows 2500 rpm
